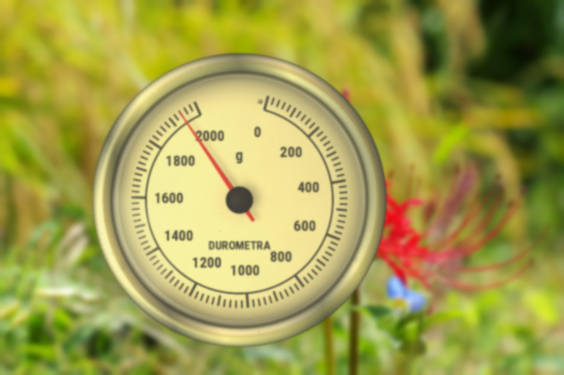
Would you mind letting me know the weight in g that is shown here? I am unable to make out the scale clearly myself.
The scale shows 1940 g
